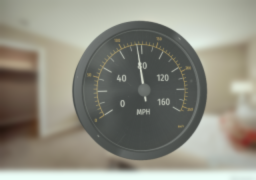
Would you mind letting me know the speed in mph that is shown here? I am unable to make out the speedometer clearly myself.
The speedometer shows 75 mph
